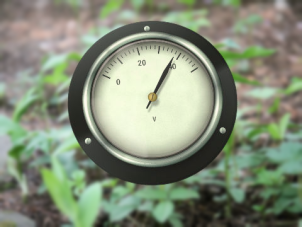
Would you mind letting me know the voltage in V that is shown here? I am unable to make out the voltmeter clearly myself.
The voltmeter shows 38 V
